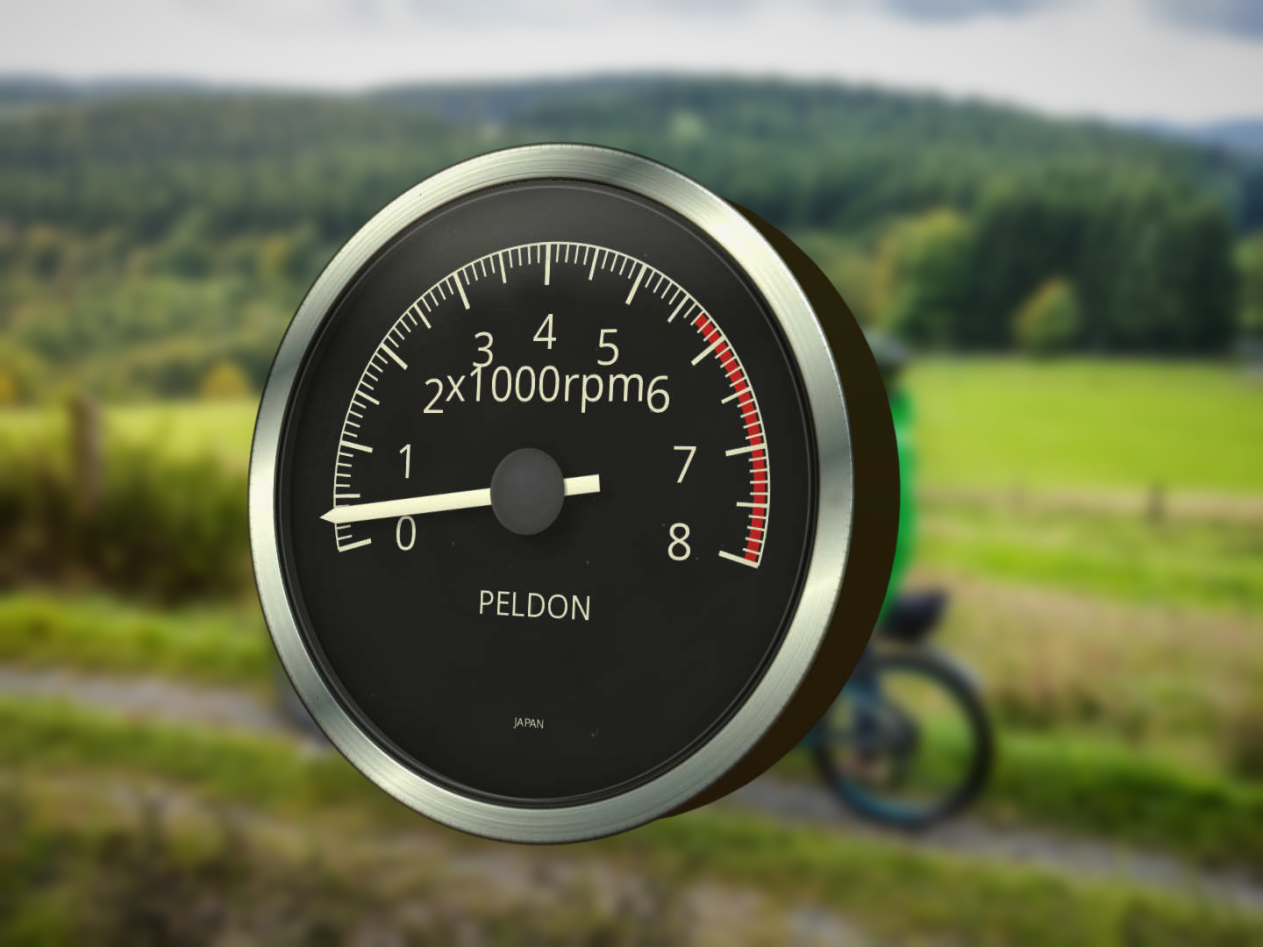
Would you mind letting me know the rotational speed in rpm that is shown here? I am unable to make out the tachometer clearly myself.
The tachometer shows 300 rpm
